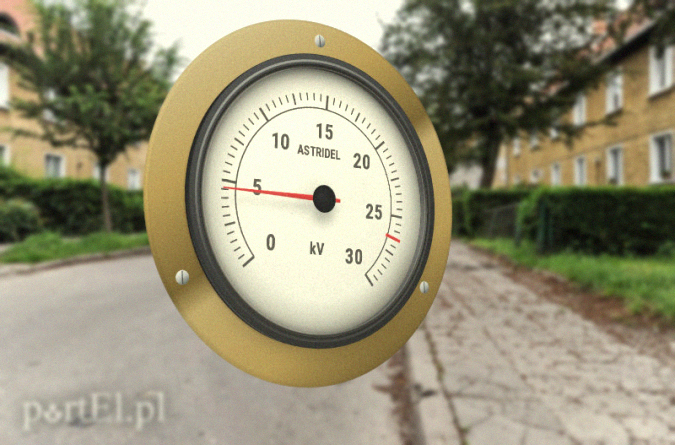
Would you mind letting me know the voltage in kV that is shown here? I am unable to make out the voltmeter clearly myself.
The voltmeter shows 4.5 kV
